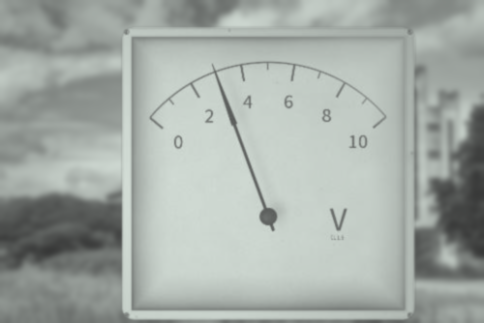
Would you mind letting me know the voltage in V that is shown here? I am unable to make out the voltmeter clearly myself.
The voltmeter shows 3 V
